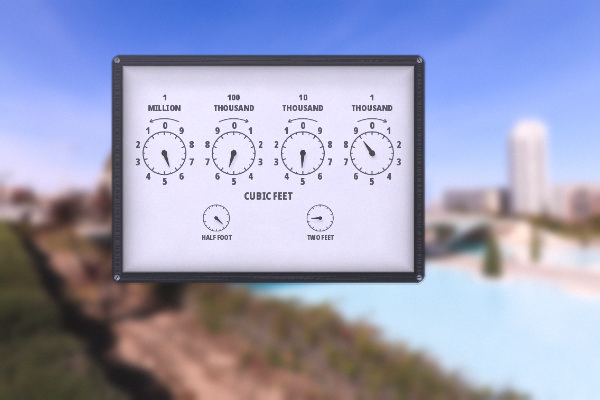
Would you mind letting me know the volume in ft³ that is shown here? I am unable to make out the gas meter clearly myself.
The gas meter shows 554900 ft³
